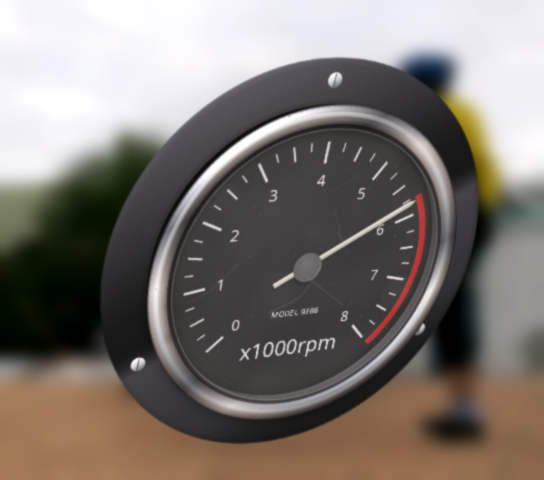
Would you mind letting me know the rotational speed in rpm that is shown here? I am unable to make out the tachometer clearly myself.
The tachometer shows 5750 rpm
